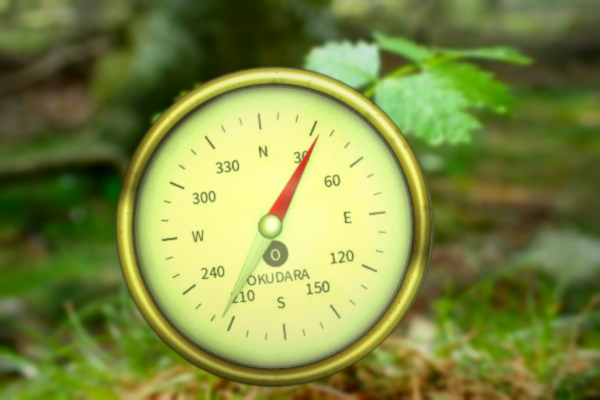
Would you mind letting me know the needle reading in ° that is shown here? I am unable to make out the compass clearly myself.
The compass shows 35 °
